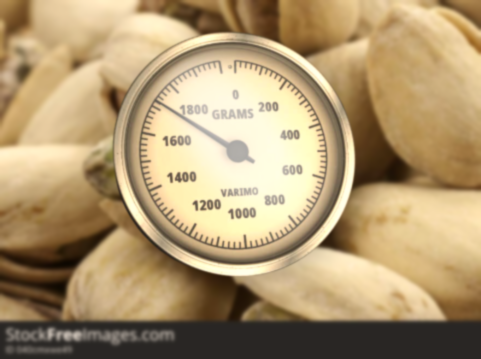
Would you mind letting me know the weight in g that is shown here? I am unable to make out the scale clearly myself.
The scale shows 1720 g
